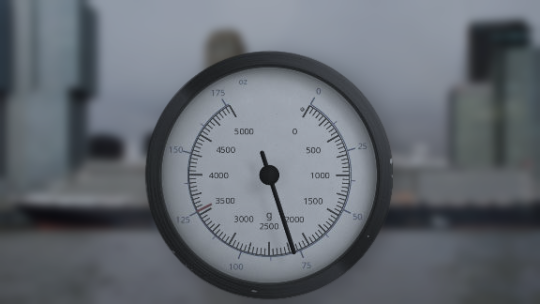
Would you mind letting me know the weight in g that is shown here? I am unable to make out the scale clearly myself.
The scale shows 2200 g
